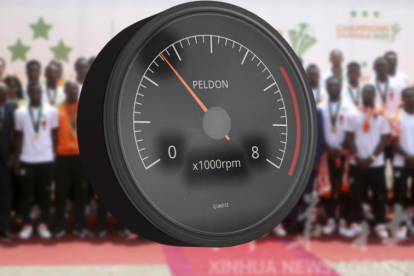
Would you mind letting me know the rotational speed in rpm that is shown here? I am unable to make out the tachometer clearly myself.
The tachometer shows 2600 rpm
